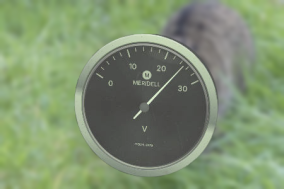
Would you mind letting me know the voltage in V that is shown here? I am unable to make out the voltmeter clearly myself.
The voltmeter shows 25 V
